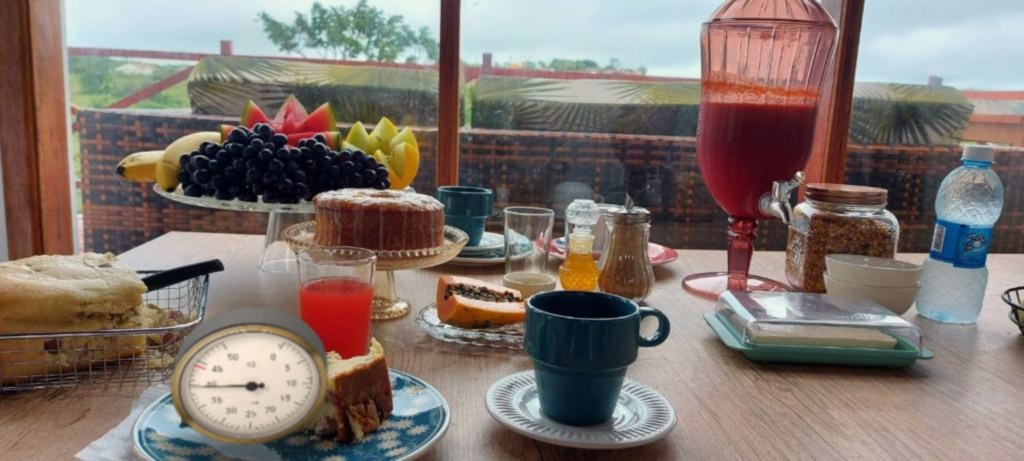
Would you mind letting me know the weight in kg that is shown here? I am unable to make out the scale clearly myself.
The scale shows 40 kg
